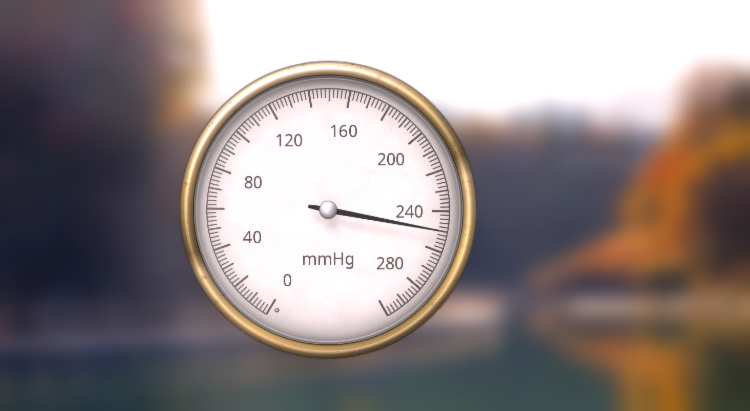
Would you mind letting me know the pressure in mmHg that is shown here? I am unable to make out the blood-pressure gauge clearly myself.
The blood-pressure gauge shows 250 mmHg
